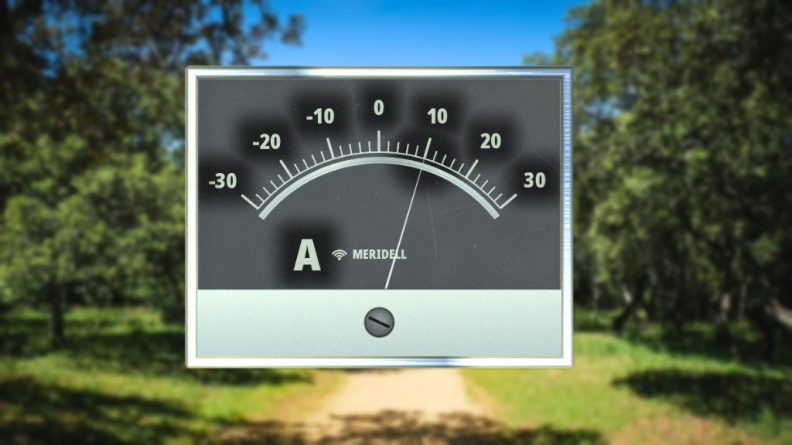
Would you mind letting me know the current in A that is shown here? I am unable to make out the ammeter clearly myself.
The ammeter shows 10 A
